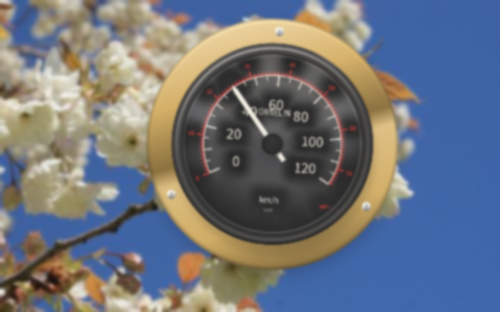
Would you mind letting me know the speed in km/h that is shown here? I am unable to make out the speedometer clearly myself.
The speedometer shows 40 km/h
